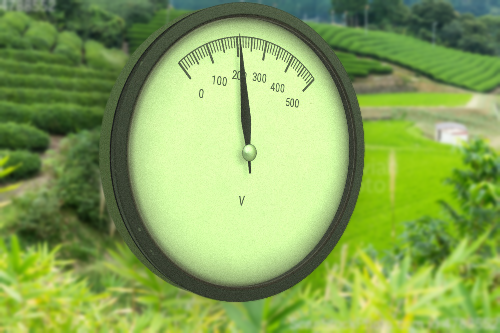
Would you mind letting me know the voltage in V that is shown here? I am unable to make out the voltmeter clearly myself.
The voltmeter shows 200 V
